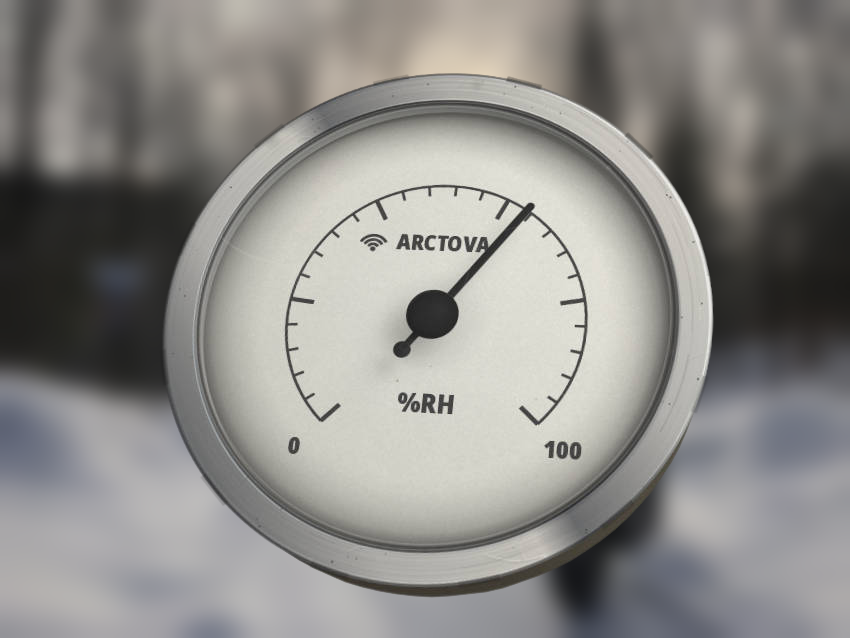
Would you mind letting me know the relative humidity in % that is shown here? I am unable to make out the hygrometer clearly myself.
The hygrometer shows 64 %
